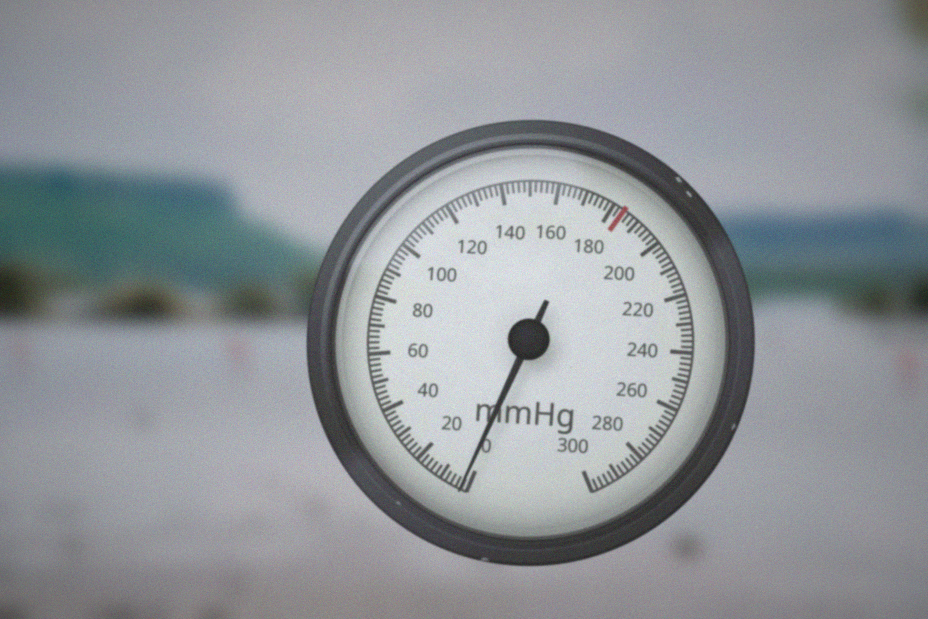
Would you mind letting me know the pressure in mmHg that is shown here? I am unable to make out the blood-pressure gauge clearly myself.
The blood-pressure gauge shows 2 mmHg
